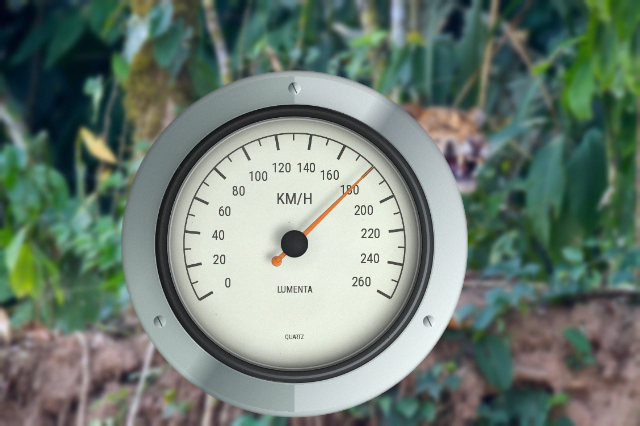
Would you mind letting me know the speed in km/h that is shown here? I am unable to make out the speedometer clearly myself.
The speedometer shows 180 km/h
